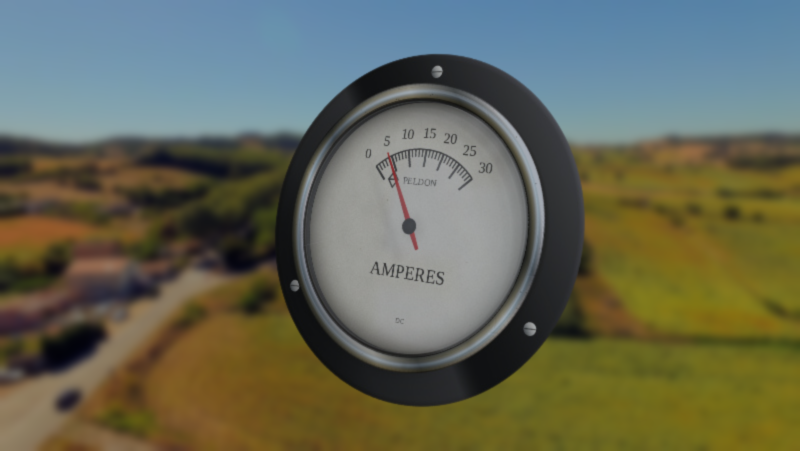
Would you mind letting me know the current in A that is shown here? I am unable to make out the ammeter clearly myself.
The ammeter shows 5 A
